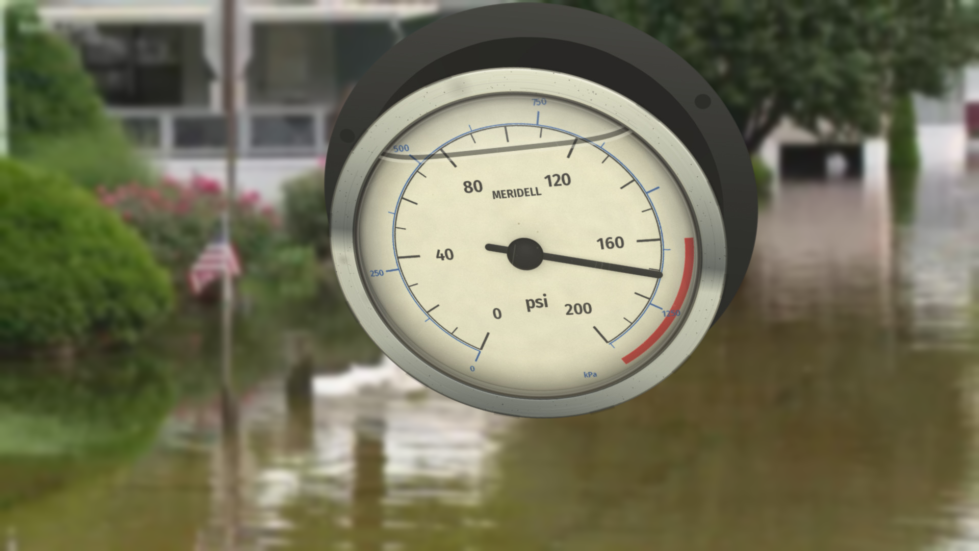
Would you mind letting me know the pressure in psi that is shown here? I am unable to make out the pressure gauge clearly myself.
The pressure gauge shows 170 psi
